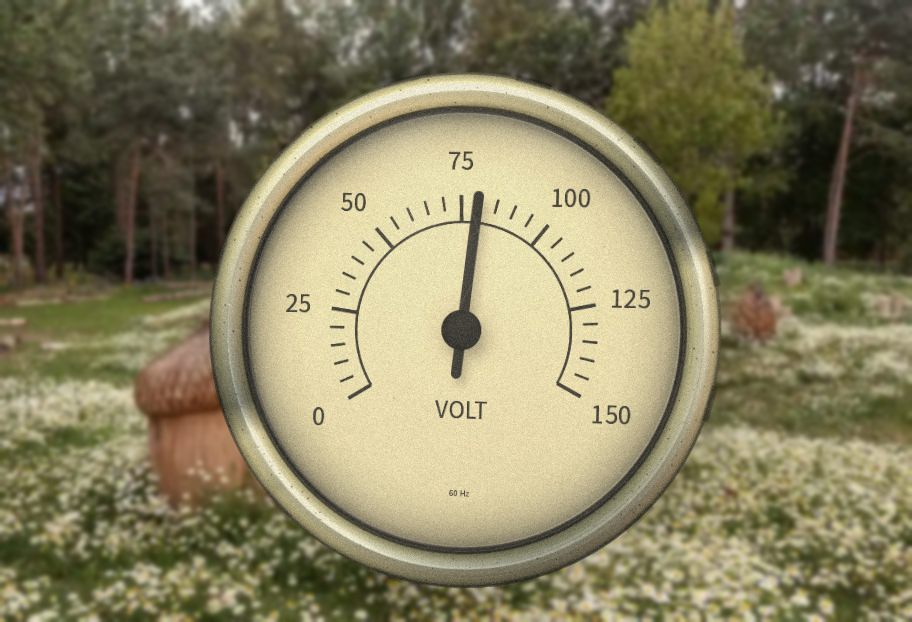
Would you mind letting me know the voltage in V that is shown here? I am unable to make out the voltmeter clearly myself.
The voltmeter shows 80 V
